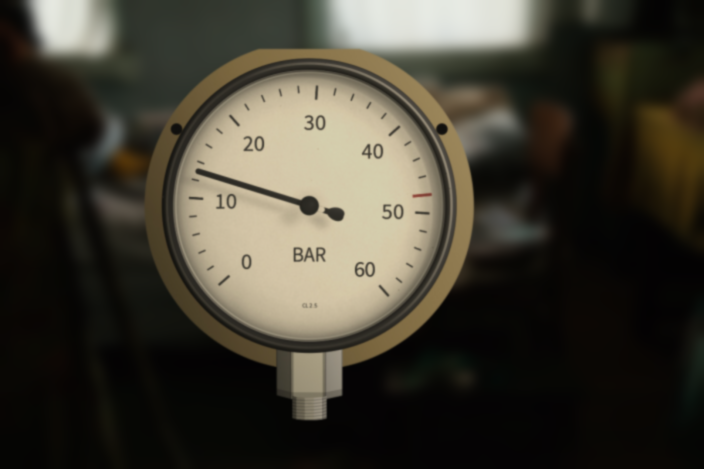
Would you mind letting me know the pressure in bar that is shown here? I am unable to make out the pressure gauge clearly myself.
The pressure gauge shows 13 bar
